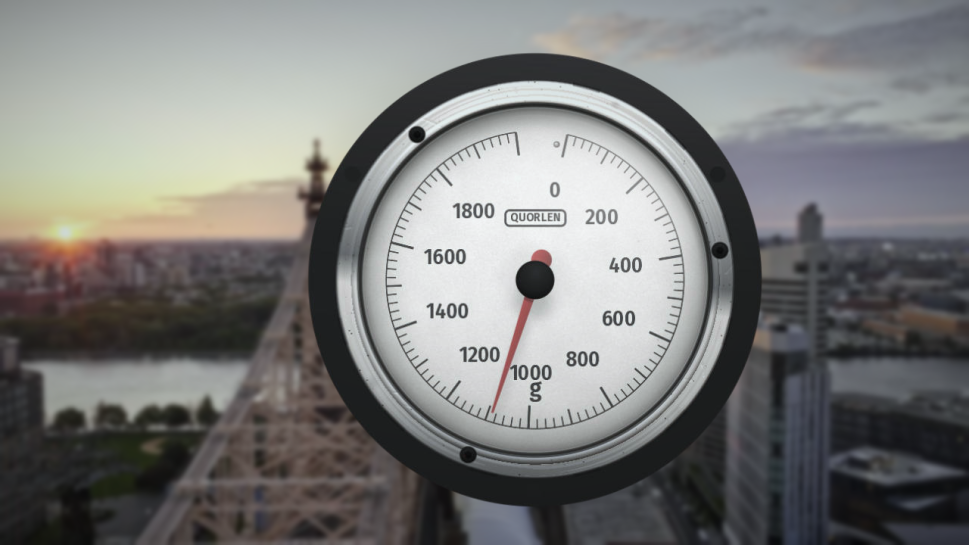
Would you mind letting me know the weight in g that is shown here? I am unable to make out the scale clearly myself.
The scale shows 1090 g
